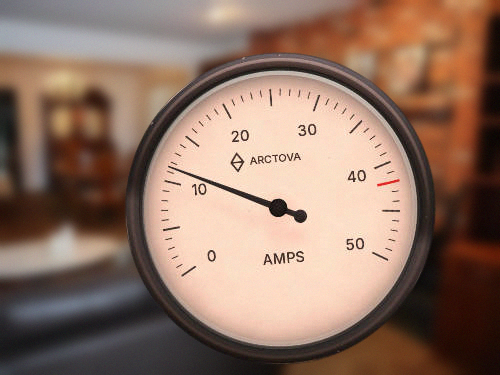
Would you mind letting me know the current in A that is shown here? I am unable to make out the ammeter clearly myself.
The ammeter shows 11.5 A
